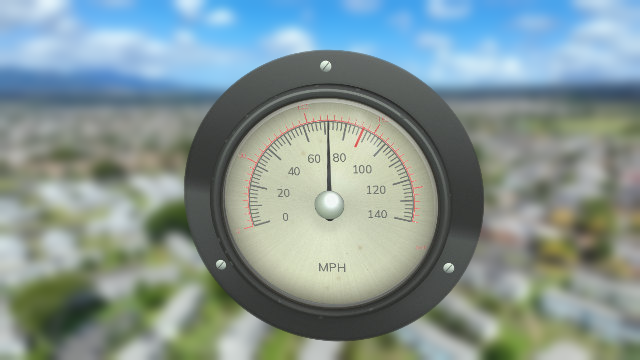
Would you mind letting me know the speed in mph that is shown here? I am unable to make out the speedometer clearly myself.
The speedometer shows 72 mph
